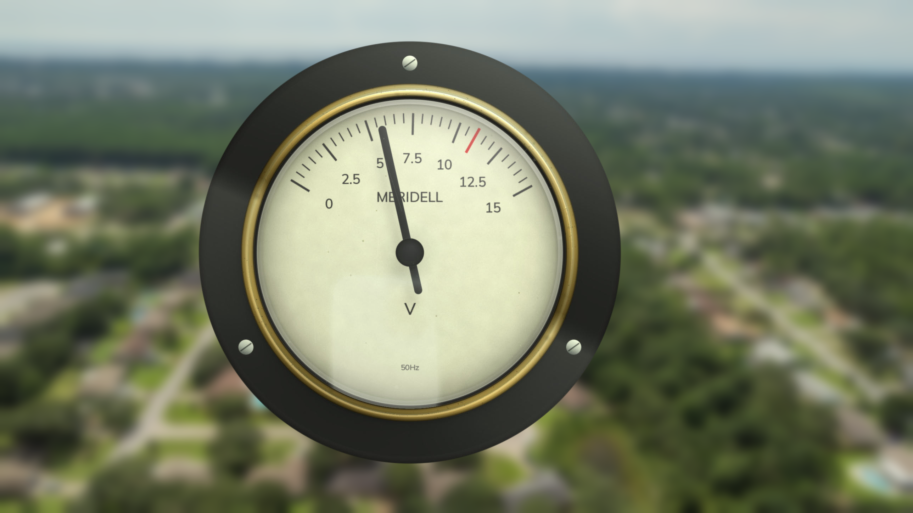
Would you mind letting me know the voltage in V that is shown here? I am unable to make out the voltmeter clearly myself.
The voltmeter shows 5.75 V
